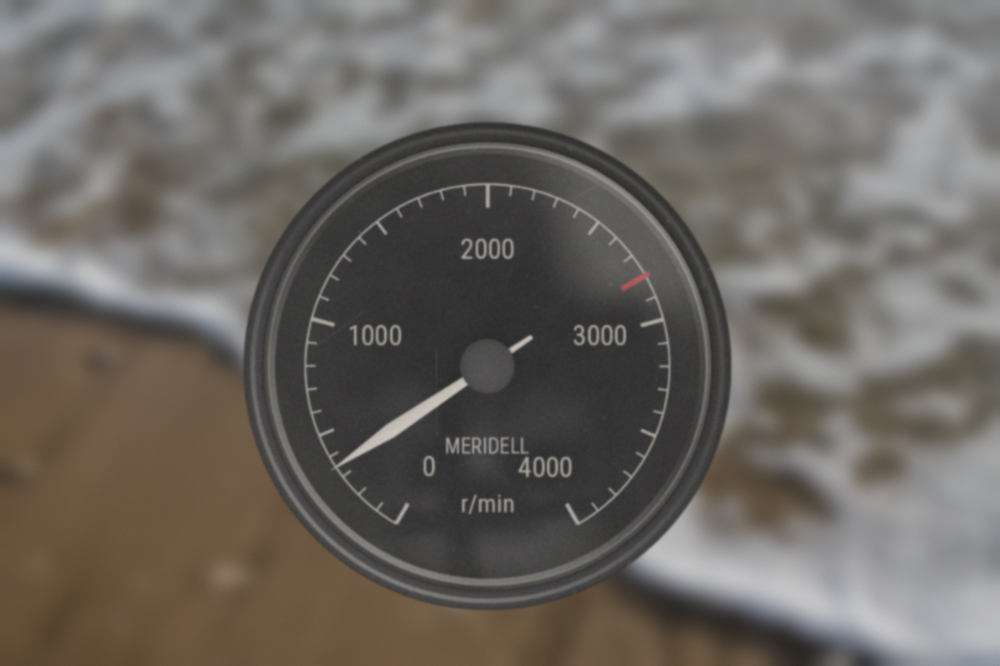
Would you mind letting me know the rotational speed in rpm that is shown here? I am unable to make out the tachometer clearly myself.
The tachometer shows 350 rpm
